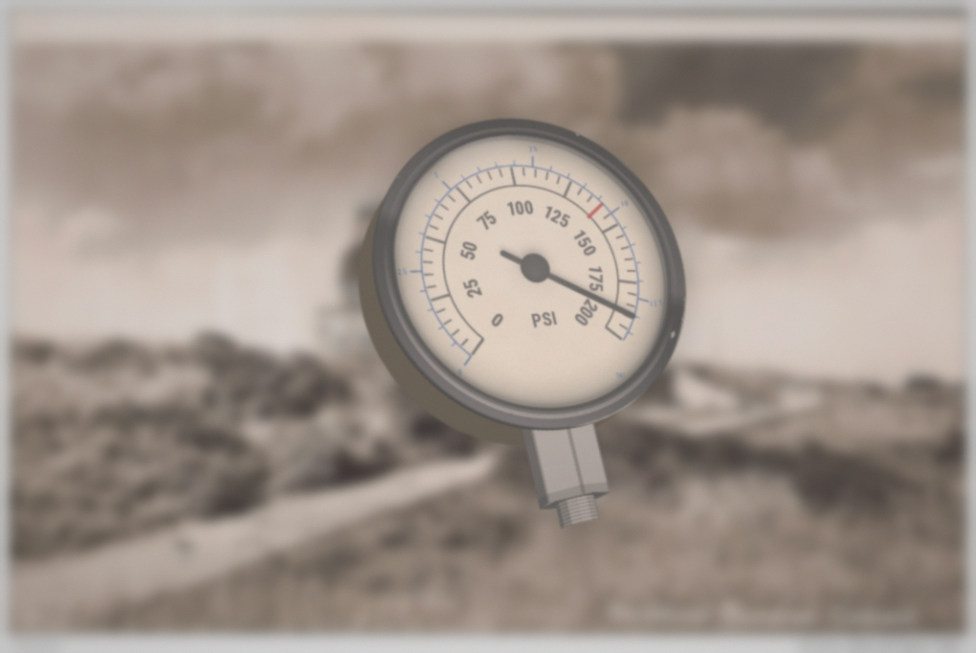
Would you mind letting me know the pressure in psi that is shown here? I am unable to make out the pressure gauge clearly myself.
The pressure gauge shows 190 psi
